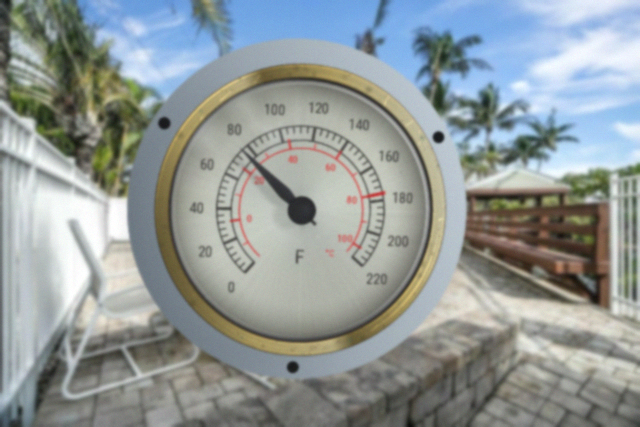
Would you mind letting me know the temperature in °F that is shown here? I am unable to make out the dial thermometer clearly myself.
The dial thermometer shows 76 °F
